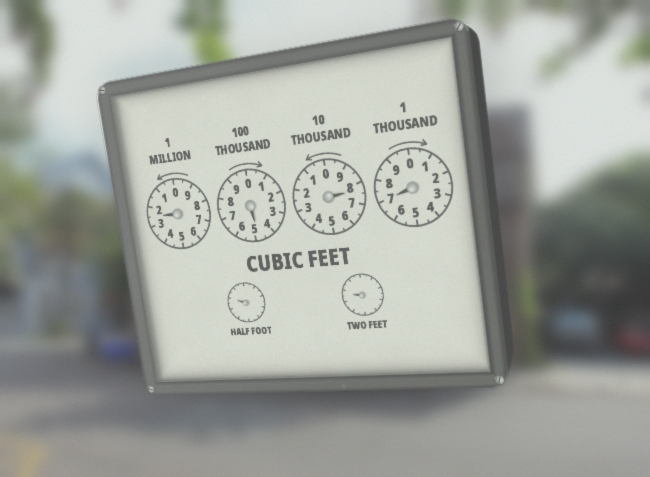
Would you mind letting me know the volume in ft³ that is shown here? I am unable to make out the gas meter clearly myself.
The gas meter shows 247700 ft³
